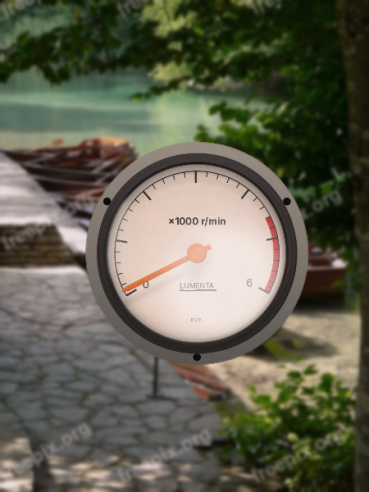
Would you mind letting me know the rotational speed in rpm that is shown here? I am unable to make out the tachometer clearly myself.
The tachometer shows 100 rpm
